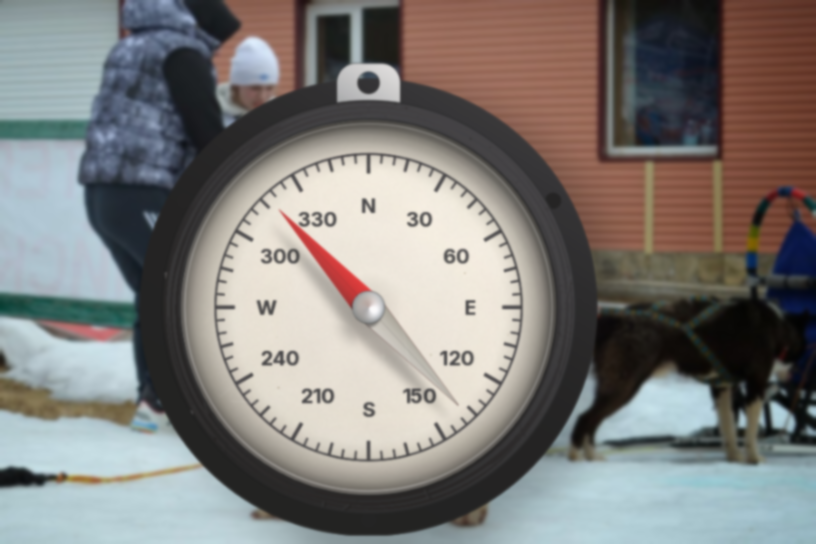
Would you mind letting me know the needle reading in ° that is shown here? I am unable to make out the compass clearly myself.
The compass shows 317.5 °
